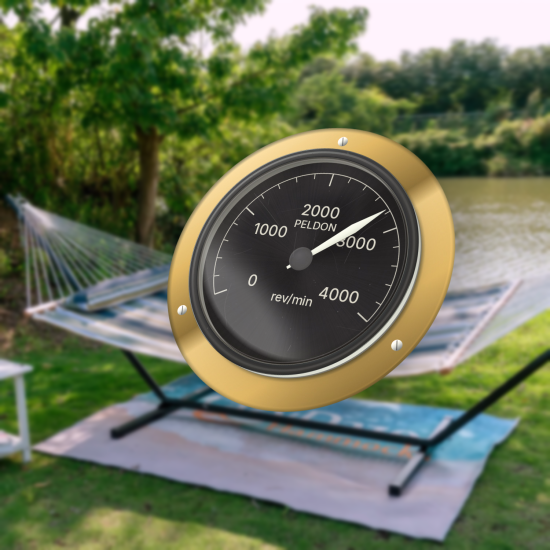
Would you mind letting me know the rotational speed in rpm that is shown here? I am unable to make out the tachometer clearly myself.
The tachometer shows 2800 rpm
